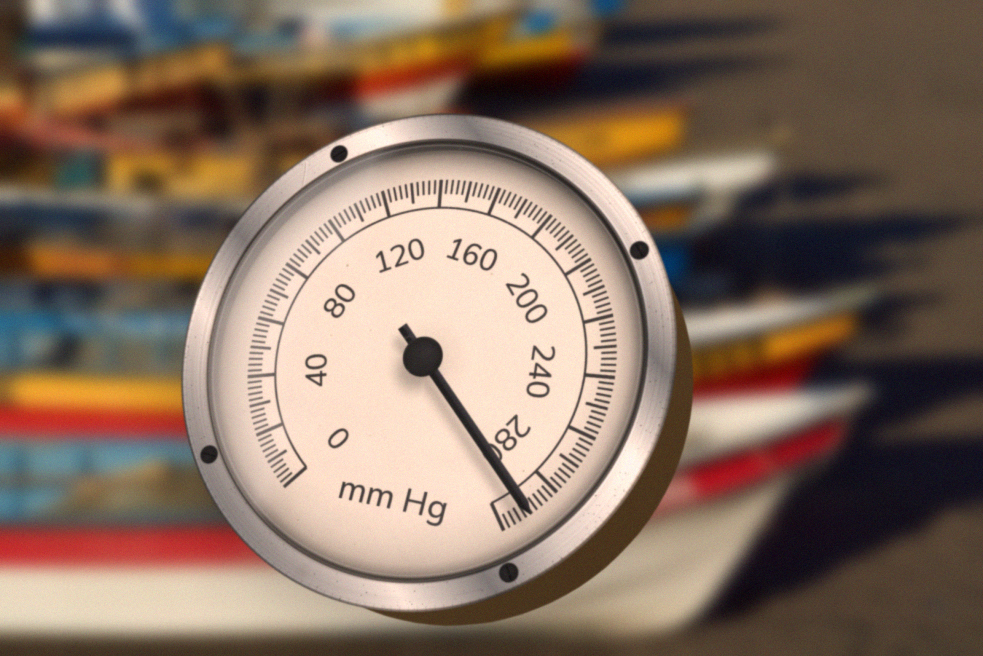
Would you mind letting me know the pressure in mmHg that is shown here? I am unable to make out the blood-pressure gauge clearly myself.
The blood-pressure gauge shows 290 mmHg
